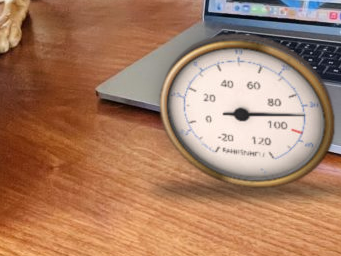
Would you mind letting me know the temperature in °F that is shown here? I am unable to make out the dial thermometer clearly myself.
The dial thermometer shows 90 °F
